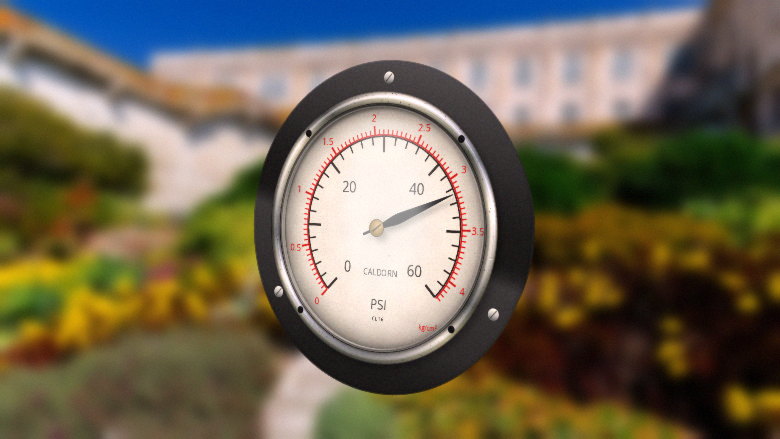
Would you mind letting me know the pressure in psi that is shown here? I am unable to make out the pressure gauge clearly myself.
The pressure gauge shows 45 psi
